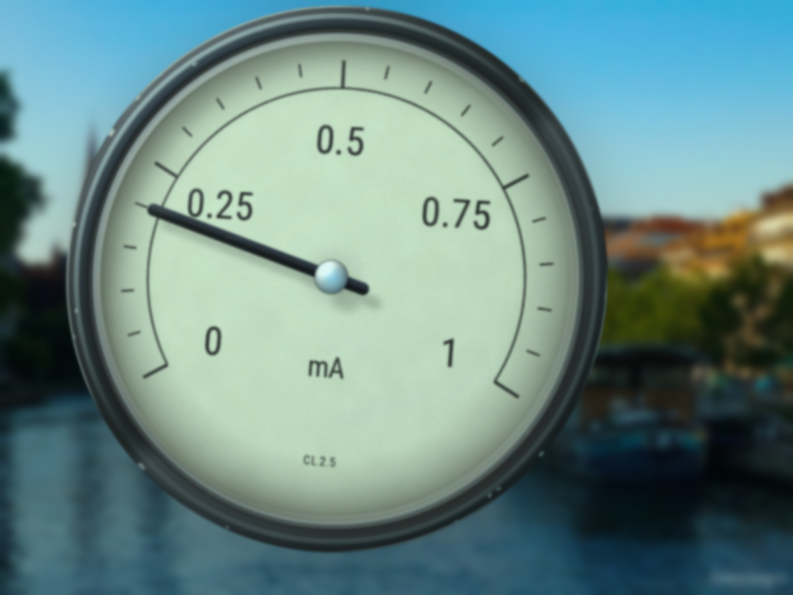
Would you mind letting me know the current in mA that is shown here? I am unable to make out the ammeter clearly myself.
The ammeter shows 0.2 mA
